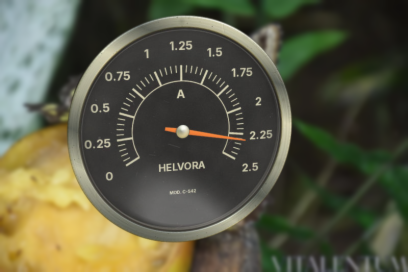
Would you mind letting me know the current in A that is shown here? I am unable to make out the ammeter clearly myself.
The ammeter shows 2.3 A
